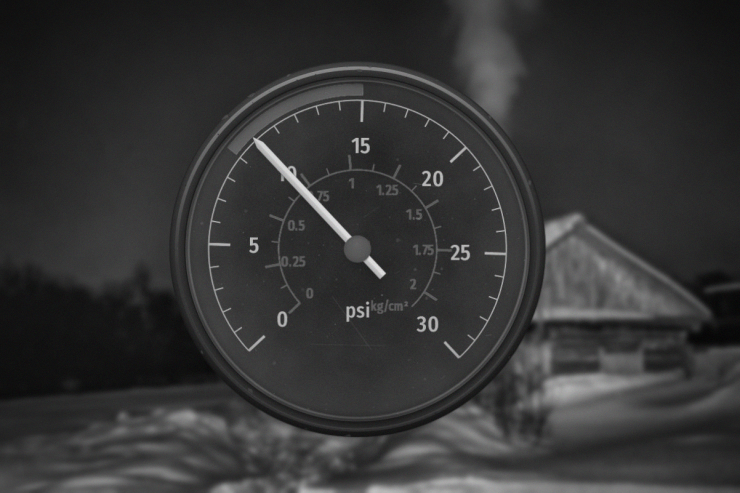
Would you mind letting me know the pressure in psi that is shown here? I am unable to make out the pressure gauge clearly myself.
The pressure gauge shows 10 psi
